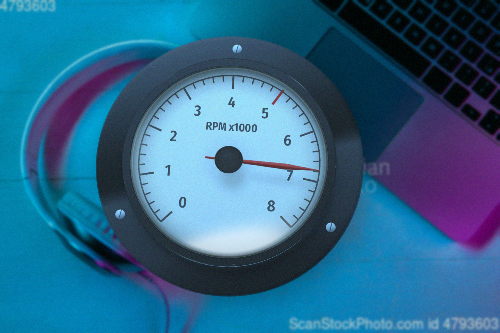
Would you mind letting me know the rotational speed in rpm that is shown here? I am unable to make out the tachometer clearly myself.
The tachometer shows 6800 rpm
